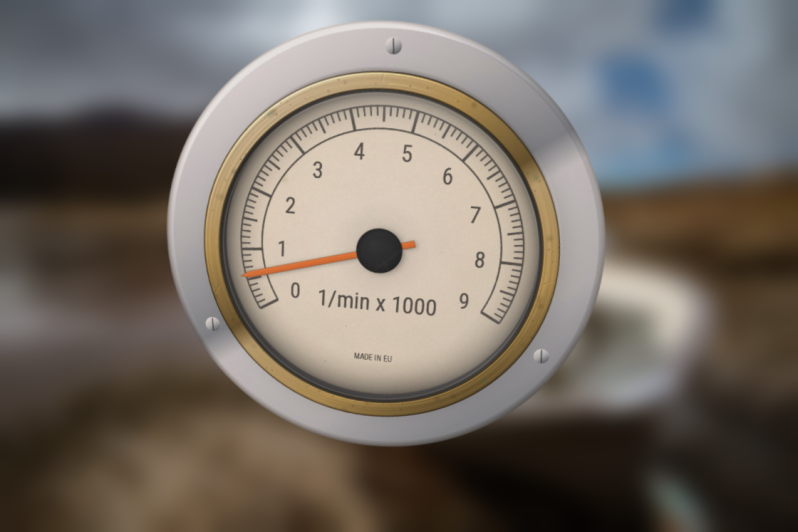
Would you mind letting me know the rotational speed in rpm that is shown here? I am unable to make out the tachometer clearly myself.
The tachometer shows 600 rpm
